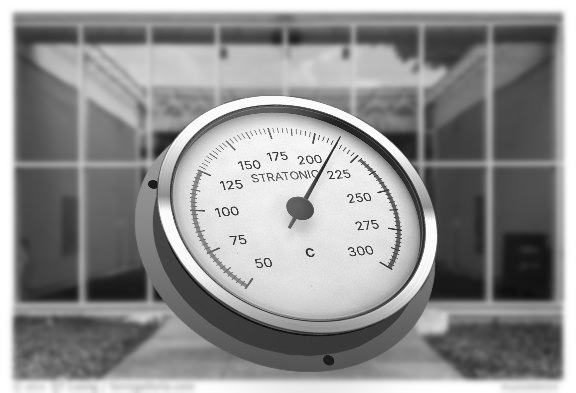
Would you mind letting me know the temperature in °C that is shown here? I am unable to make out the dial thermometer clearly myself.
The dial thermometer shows 212.5 °C
